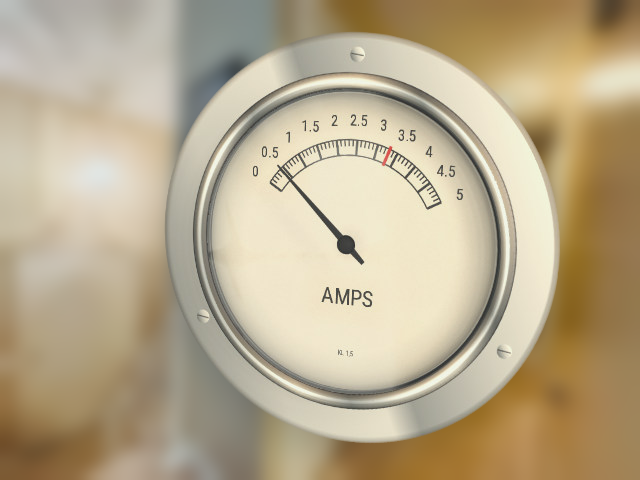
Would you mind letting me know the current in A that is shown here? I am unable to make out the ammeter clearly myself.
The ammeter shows 0.5 A
